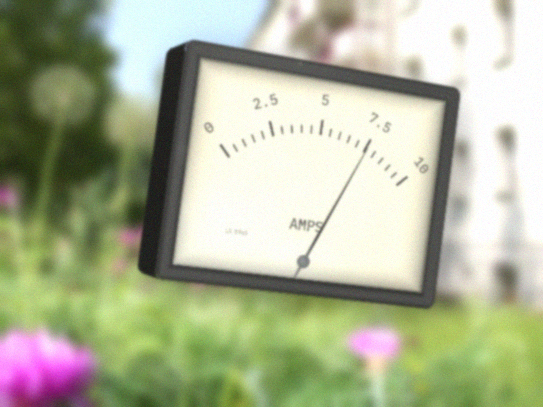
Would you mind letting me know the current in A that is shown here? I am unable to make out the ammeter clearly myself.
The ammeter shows 7.5 A
